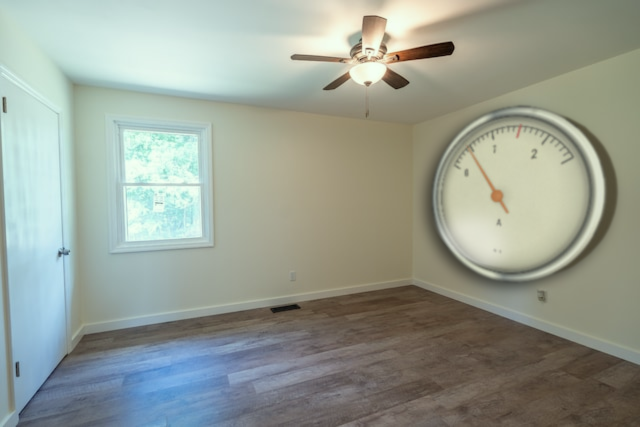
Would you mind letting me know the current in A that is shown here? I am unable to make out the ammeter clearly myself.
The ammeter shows 0.5 A
